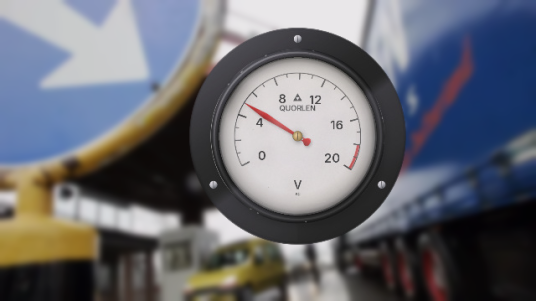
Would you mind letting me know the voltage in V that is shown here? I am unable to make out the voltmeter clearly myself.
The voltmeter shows 5 V
